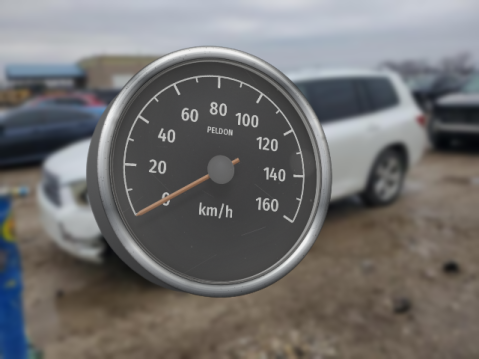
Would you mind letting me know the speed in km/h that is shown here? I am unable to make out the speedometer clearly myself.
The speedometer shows 0 km/h
